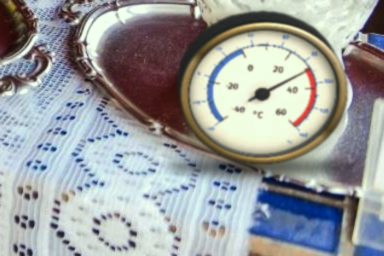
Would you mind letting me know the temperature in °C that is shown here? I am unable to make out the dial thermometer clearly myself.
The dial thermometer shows 30 °C
